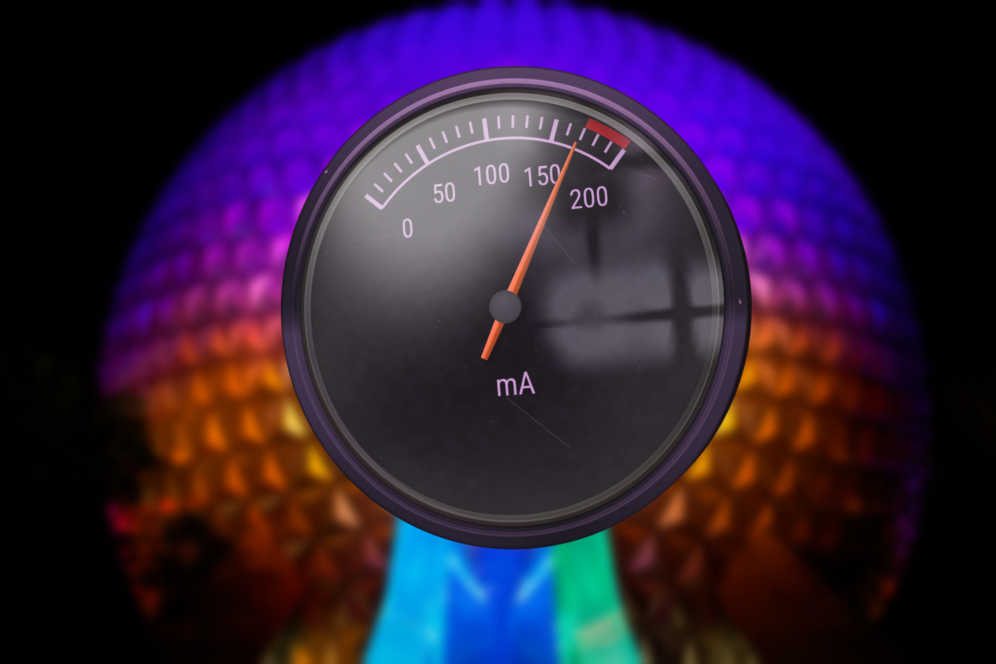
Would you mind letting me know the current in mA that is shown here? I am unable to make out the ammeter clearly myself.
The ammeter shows 170 mA
